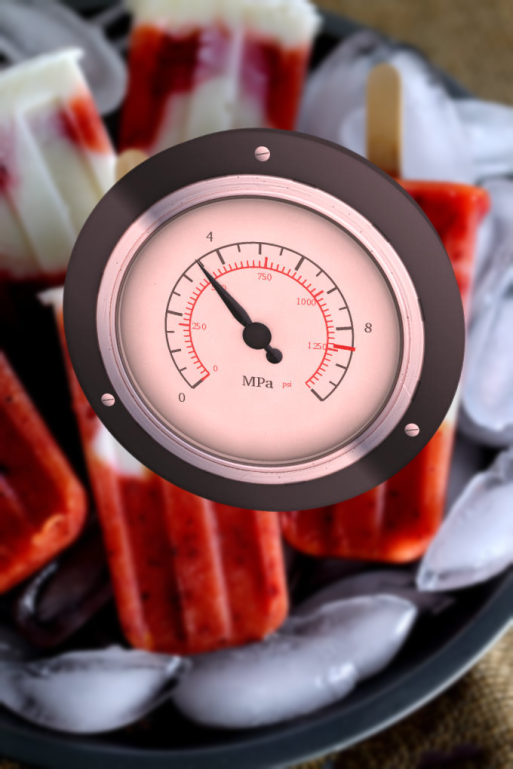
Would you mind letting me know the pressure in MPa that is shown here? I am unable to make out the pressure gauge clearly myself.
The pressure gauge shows 3.5 MPa
